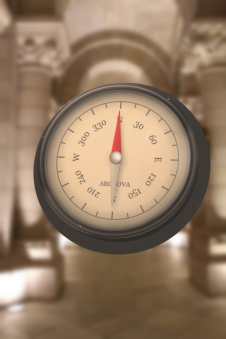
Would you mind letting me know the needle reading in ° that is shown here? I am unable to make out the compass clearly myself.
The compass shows 0 °
